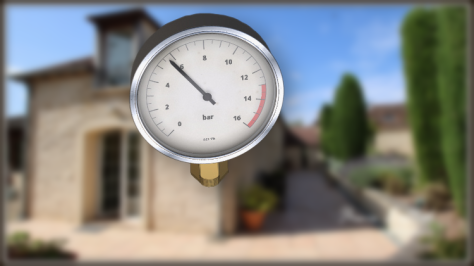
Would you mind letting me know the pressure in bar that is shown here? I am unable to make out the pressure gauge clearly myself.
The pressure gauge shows 5.75 bar
